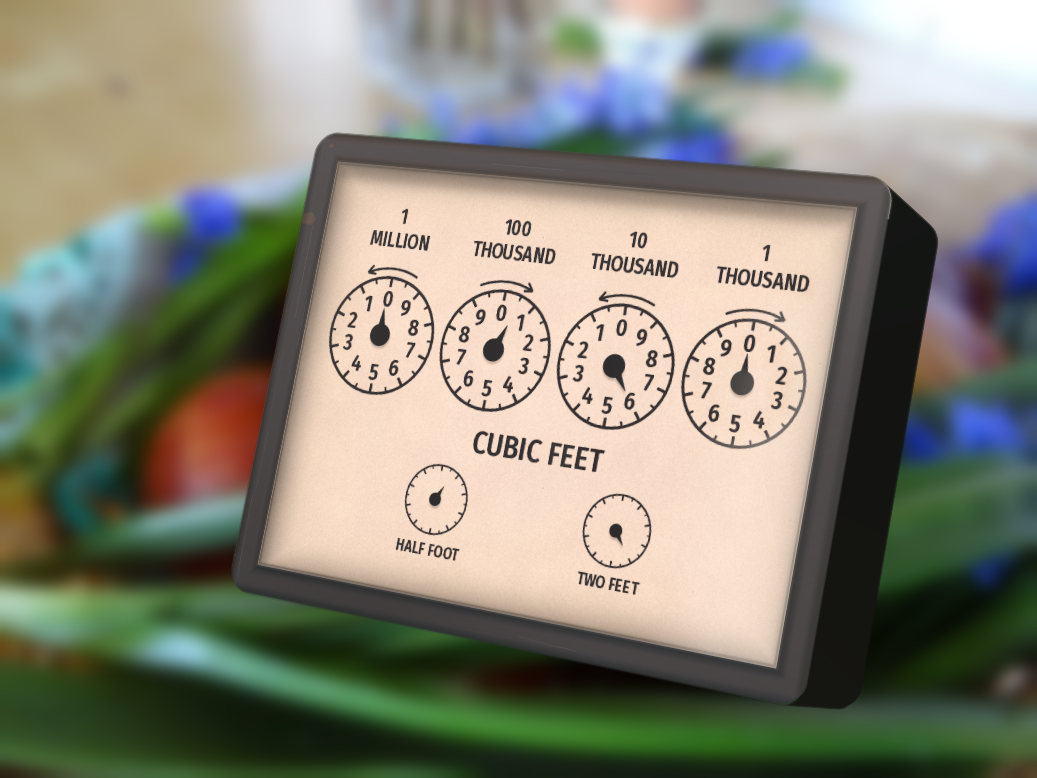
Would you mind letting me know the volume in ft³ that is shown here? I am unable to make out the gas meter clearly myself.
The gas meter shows 6000 ft³
